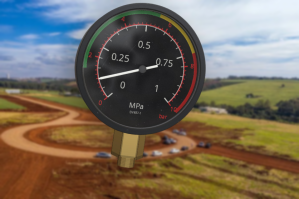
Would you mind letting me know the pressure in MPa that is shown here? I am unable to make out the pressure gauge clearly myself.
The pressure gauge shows 0.1 MPa
